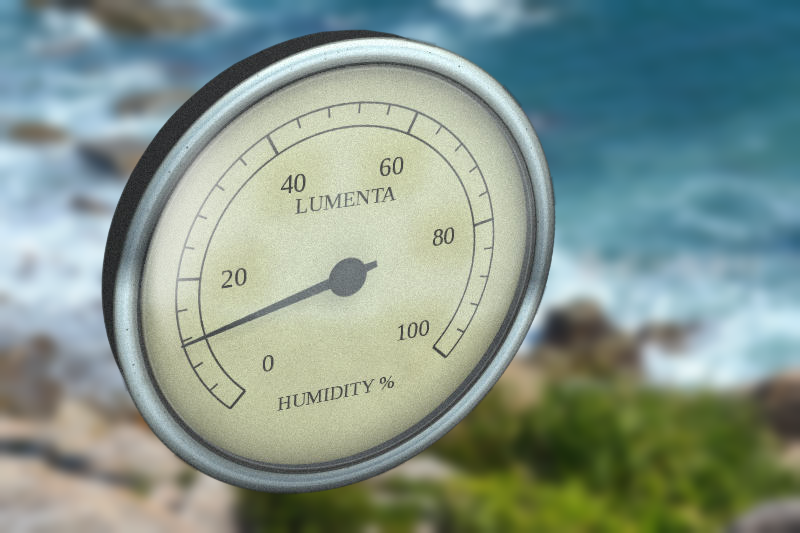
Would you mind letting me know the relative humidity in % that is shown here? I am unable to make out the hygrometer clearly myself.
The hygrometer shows 12 %
